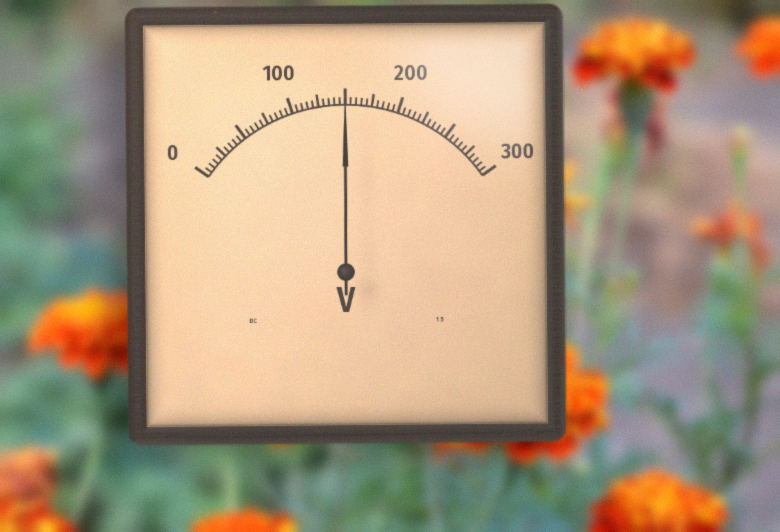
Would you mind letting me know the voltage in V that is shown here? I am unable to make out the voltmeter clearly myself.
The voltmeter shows 150 V
